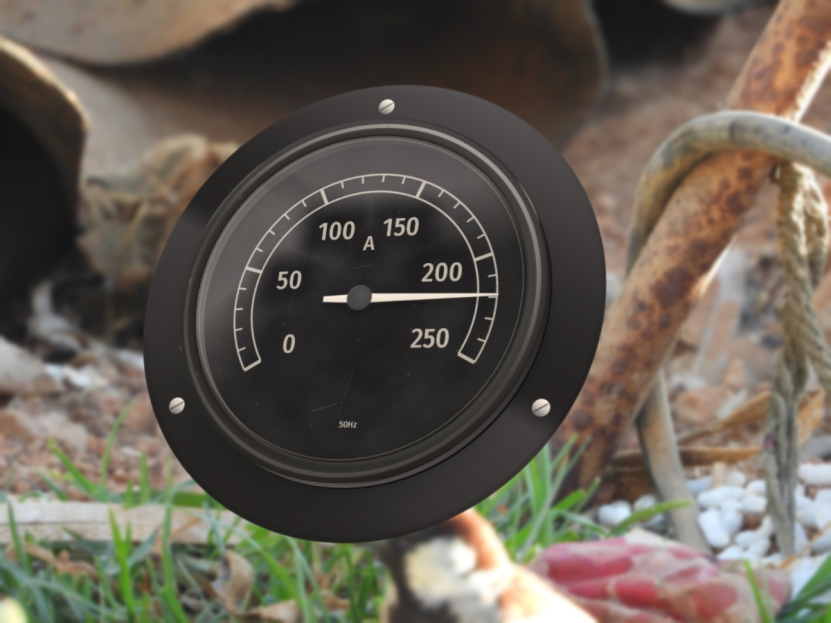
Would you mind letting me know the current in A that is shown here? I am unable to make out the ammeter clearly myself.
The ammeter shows 220 A
